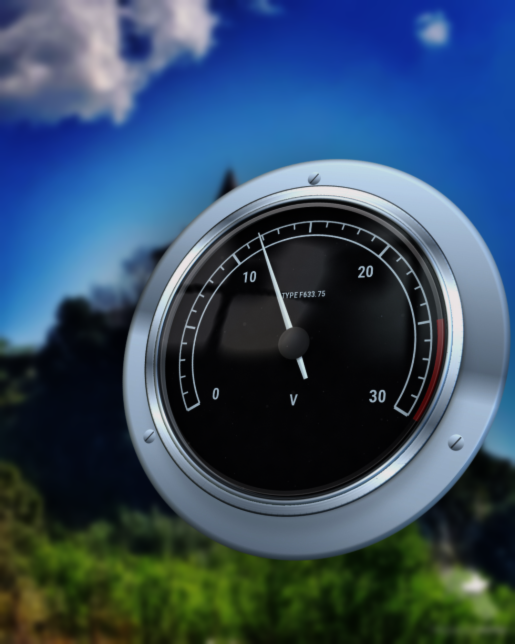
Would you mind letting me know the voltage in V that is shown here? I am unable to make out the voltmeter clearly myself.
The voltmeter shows 12 V
